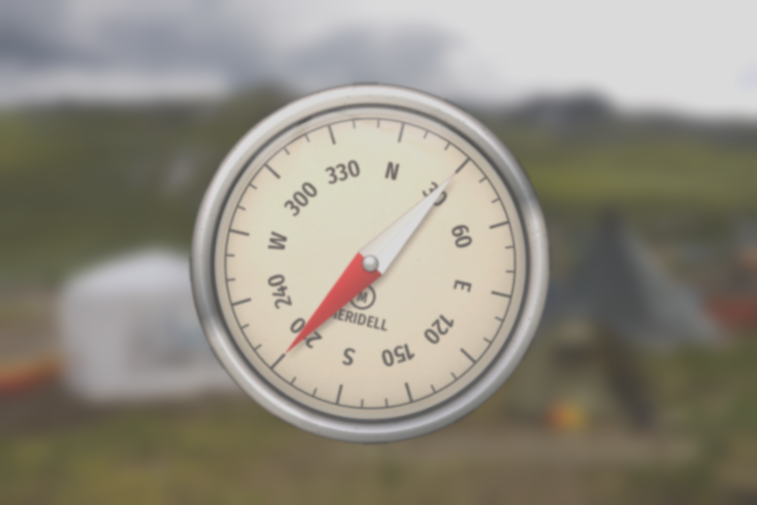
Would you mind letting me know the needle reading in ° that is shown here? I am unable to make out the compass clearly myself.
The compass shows 210 °
